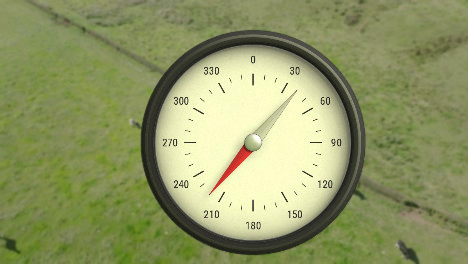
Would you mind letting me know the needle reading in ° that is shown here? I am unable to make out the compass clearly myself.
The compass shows 220 °
